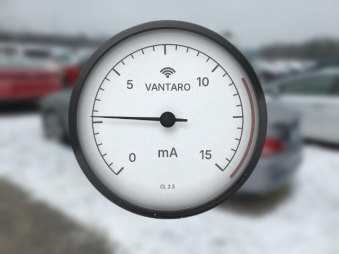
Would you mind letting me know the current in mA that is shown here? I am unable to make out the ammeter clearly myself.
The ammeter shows 2.75 mA
